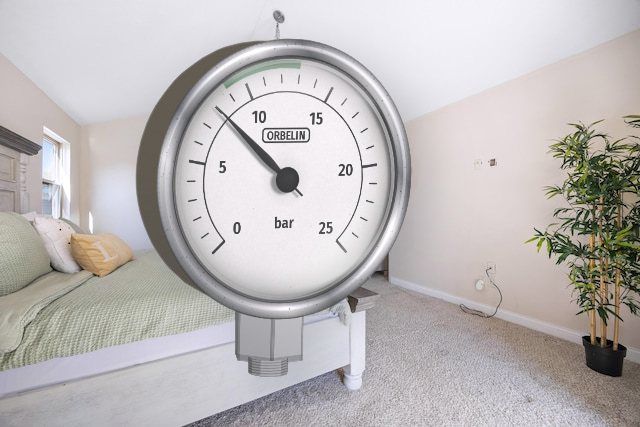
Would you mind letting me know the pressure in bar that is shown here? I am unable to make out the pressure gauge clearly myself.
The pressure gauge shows 8 bar
